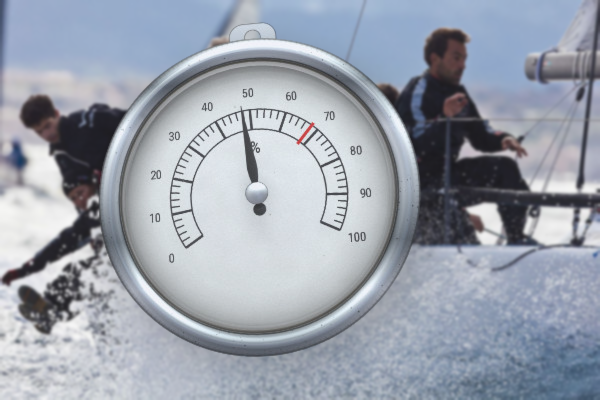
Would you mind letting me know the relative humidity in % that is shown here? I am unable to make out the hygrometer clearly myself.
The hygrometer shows 48 %
